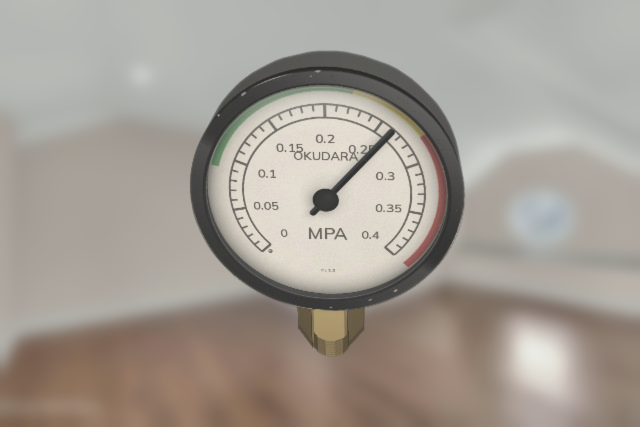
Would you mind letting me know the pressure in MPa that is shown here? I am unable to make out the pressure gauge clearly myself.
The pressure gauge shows 0.26 MPa
